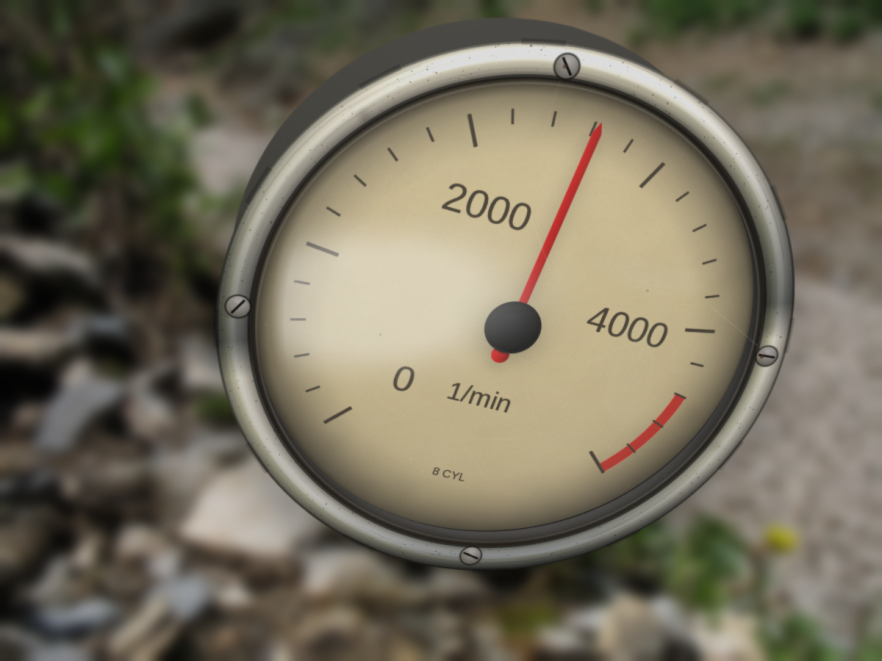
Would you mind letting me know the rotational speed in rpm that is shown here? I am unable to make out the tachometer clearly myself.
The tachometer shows 2600 rpm
